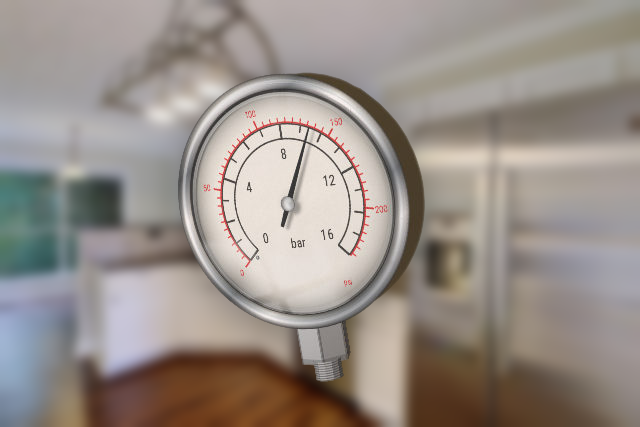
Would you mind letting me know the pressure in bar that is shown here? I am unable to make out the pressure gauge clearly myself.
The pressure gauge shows 9.5 bar
